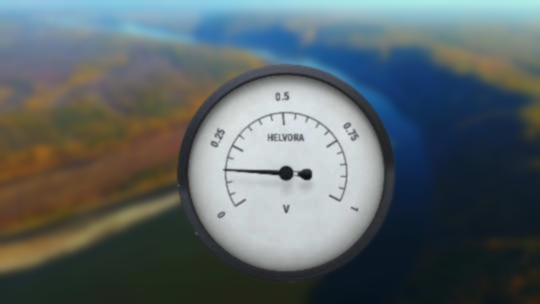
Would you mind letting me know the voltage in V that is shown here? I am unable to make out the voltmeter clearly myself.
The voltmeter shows 0.15 V
